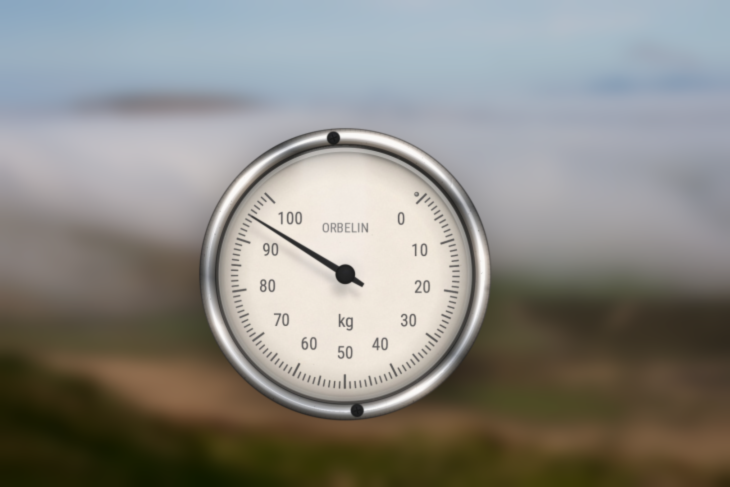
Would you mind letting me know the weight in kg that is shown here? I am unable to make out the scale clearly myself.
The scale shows 95 kg
